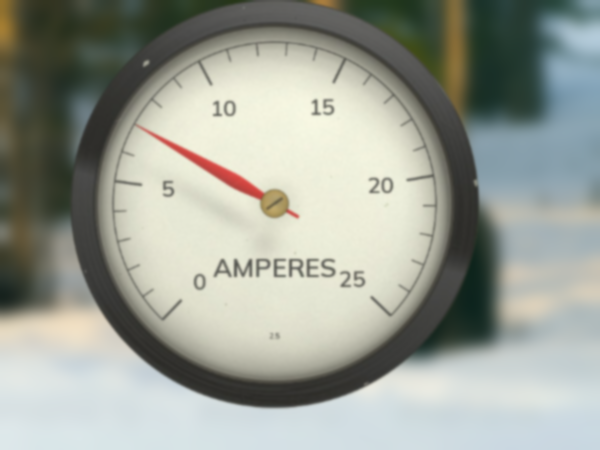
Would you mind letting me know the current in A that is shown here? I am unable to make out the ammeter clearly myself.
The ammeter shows 7 A
